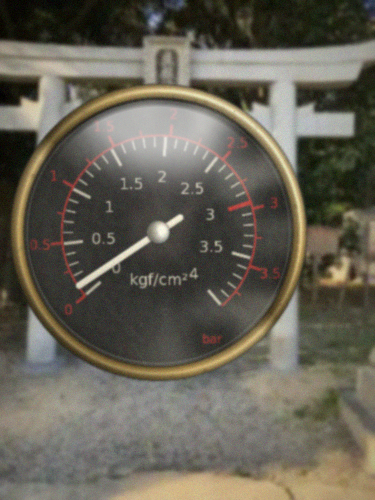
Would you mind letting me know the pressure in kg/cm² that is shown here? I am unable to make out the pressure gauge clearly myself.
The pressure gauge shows 0.1 kg/cm²
